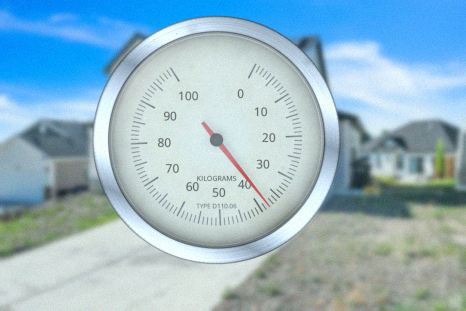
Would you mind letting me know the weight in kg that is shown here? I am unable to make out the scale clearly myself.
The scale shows 38 kg
